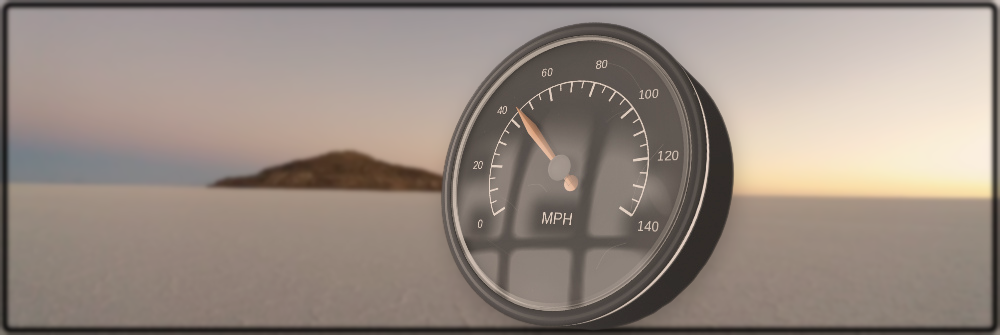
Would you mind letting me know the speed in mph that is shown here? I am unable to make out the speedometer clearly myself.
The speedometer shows 45 mph
